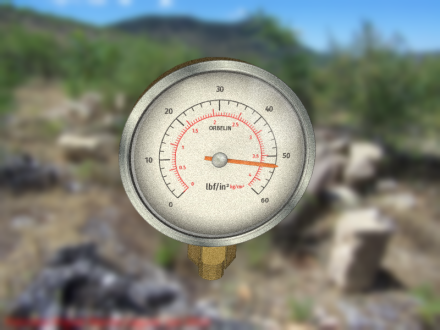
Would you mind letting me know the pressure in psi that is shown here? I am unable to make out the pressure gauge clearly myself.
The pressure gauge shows 52 psi
